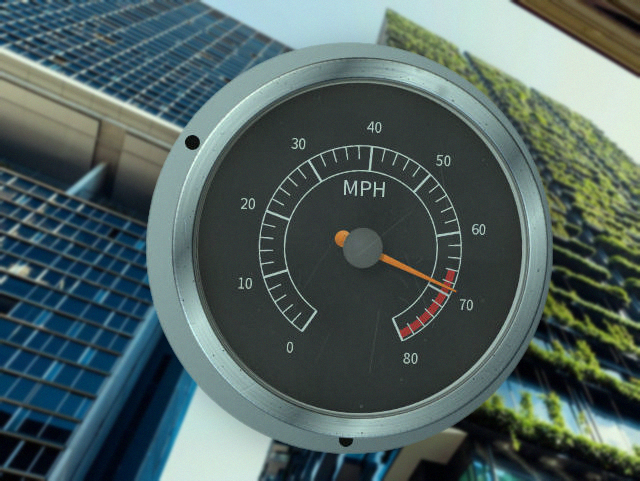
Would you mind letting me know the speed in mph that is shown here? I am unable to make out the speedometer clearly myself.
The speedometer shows 69 mph
